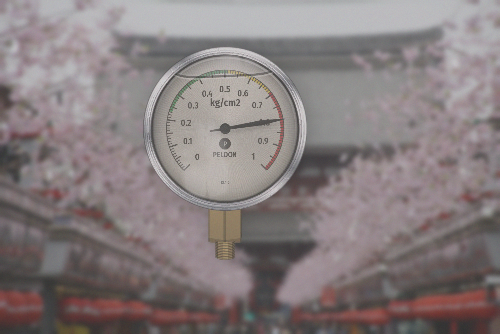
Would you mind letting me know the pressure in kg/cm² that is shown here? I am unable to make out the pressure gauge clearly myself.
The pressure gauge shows 0.8 kg/cm²
